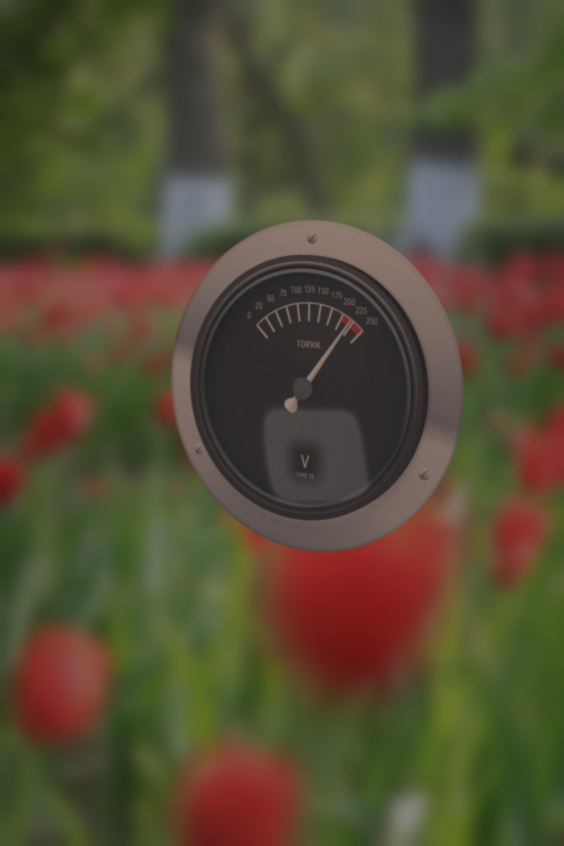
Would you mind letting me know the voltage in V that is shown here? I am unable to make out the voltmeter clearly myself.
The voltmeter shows 225 V
